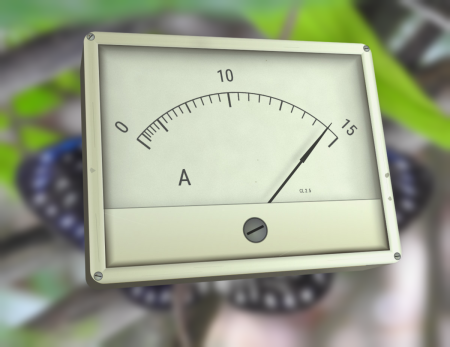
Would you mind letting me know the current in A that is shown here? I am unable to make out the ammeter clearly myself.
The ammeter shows 14.5 A
